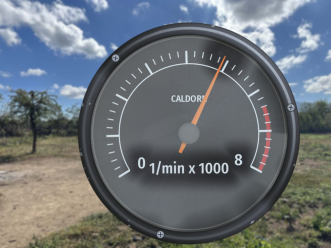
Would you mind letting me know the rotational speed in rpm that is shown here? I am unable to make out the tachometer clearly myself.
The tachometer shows 4900 rpm
